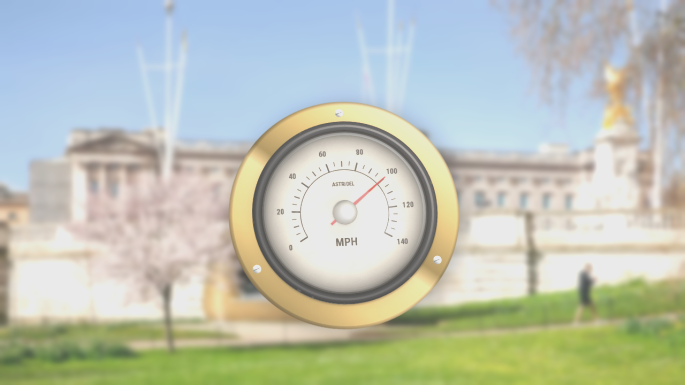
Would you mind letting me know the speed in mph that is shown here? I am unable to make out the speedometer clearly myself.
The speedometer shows 100 mph
